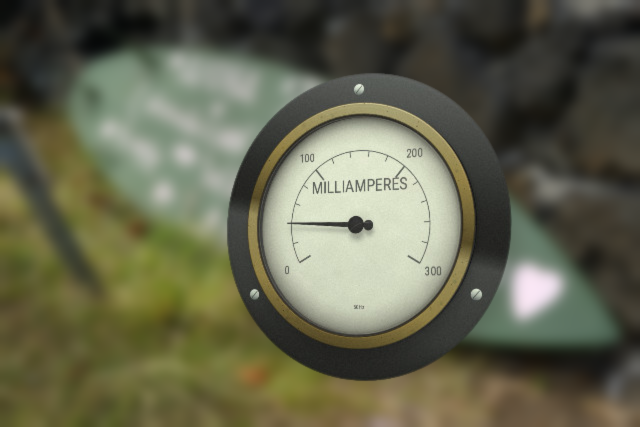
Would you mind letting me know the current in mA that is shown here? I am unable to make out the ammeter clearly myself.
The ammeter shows 40 mA
